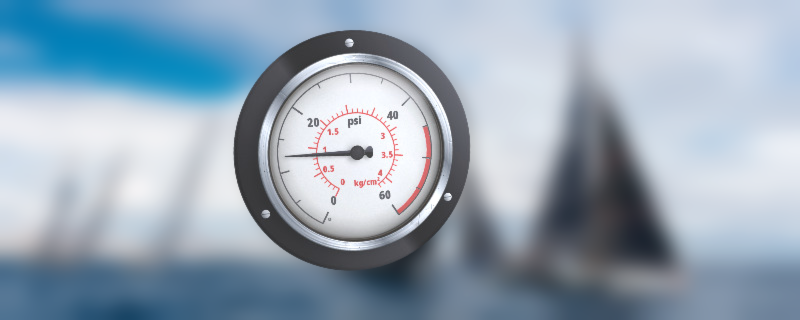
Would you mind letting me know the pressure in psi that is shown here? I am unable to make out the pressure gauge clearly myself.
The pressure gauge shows 12.5 psi
